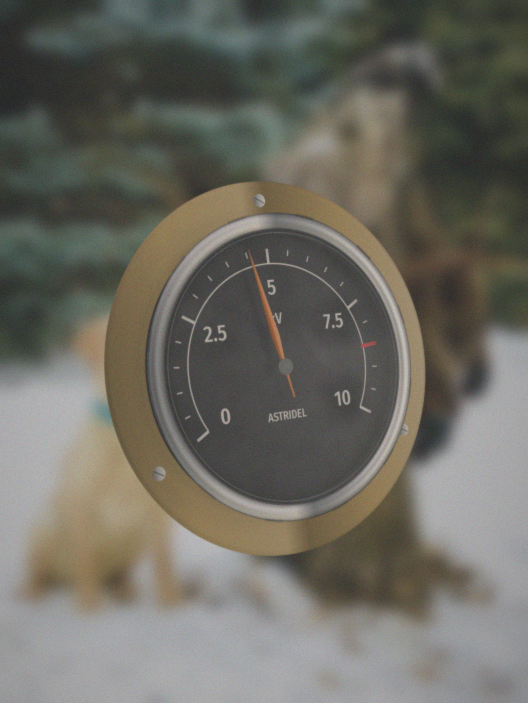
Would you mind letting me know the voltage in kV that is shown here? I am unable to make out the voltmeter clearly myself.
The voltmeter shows 4.5 kV
